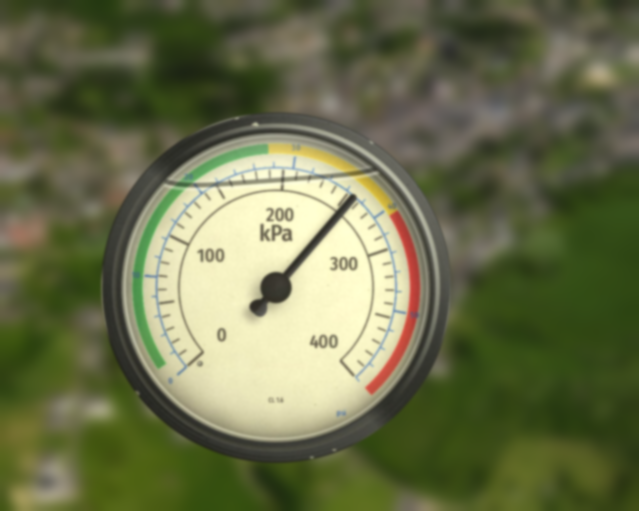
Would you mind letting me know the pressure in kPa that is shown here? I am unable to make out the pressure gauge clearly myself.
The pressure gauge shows 255 kPa
